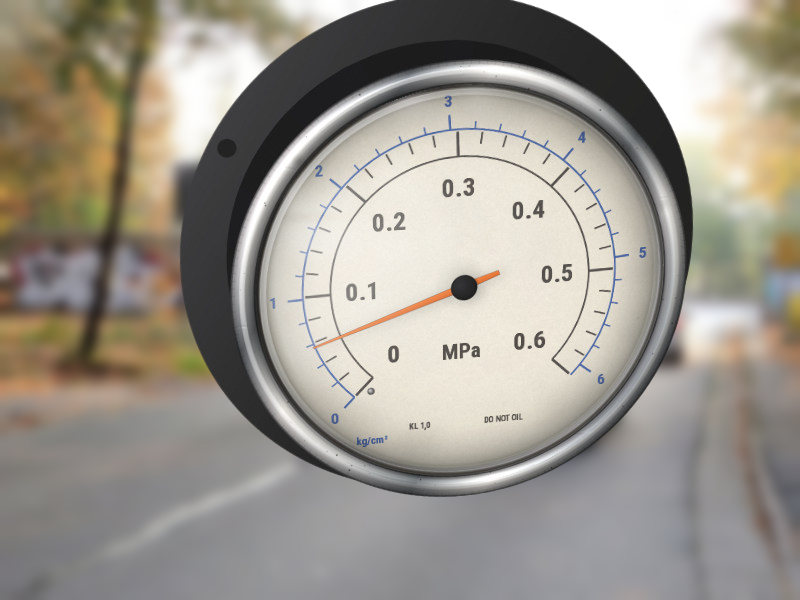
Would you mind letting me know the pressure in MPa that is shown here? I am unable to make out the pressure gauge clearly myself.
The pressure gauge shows 0.06 MPa
